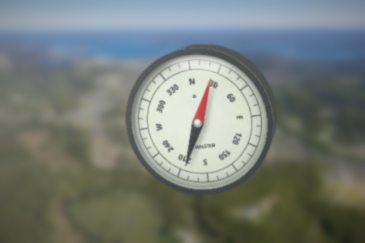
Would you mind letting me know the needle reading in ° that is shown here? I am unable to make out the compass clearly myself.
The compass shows 25 °
